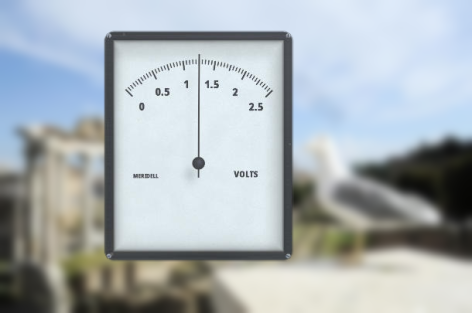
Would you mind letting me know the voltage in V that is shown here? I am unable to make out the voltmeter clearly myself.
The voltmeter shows 1.25 V
